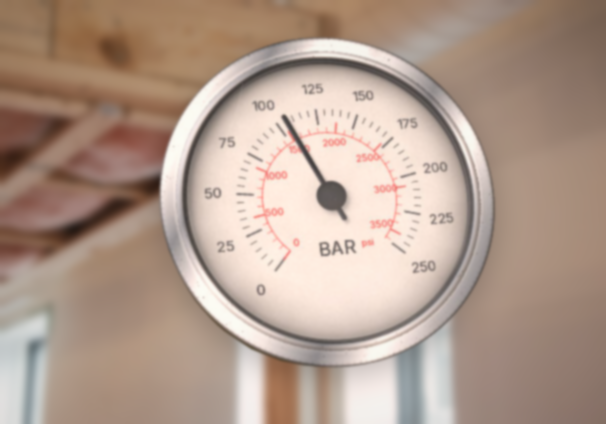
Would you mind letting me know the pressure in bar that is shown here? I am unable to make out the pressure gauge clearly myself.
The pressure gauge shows 105 bar
